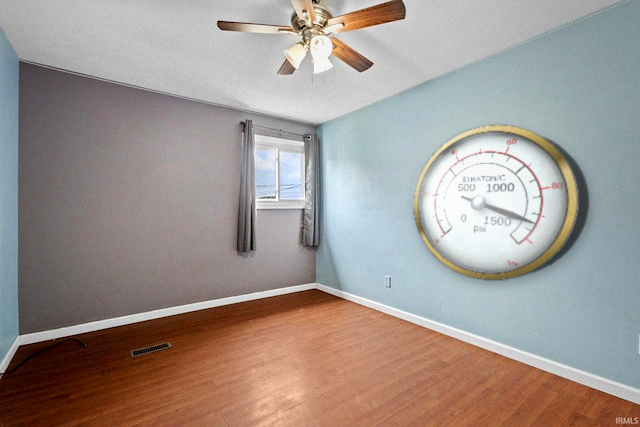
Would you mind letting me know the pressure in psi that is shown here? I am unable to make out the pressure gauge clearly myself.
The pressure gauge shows 1350 psi
